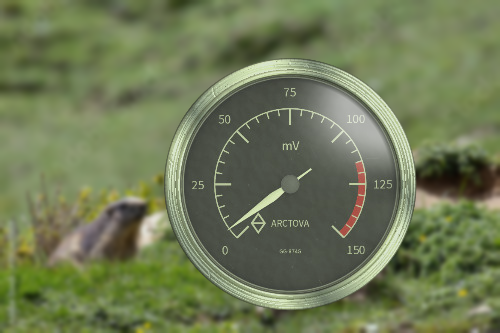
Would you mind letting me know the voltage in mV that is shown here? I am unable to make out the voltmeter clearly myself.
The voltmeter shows 5 mV
